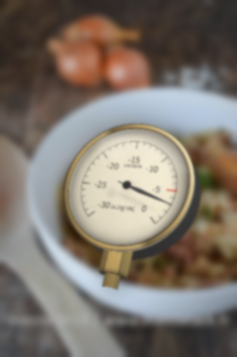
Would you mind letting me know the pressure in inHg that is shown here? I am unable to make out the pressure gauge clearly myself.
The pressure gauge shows -3 inHg
